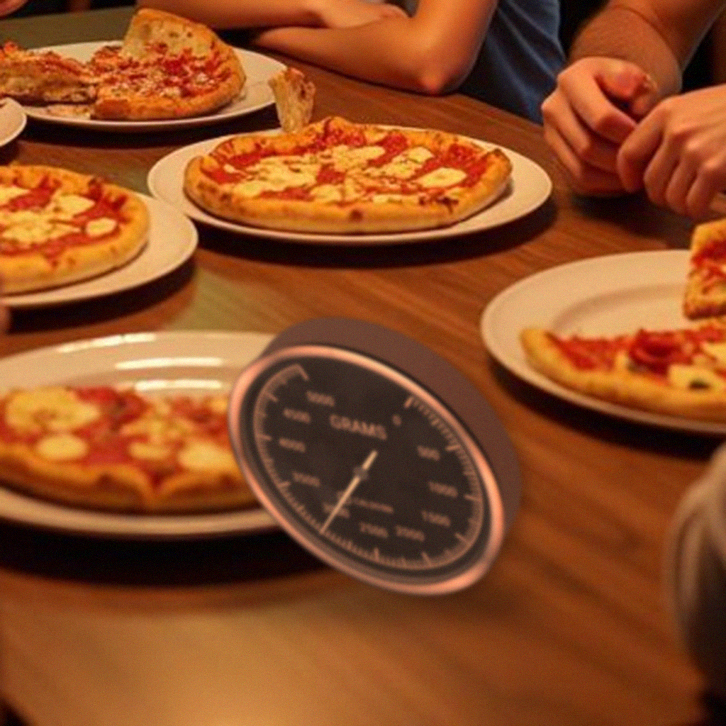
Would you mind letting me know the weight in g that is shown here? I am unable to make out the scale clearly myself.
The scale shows 3000 g
